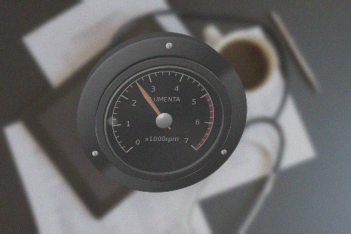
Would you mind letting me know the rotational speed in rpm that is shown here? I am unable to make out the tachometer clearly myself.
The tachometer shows 2600 rpm
